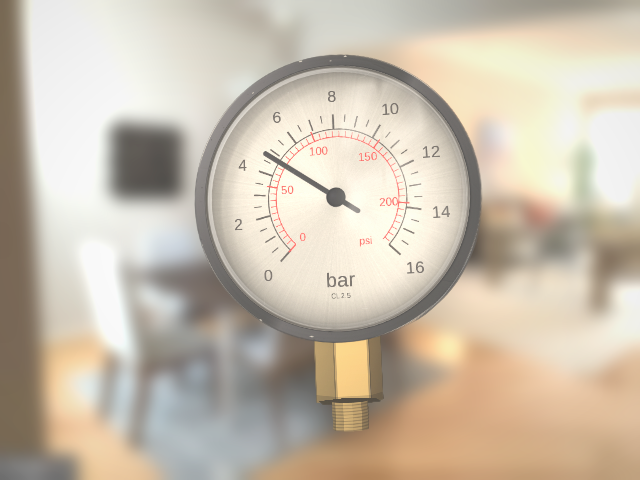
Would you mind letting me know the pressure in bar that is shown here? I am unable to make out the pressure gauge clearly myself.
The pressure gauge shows 4.75 bar
